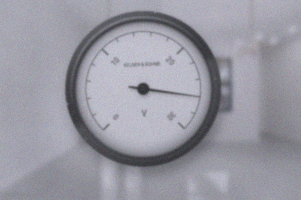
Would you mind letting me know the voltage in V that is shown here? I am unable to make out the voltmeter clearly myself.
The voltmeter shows 26 V
